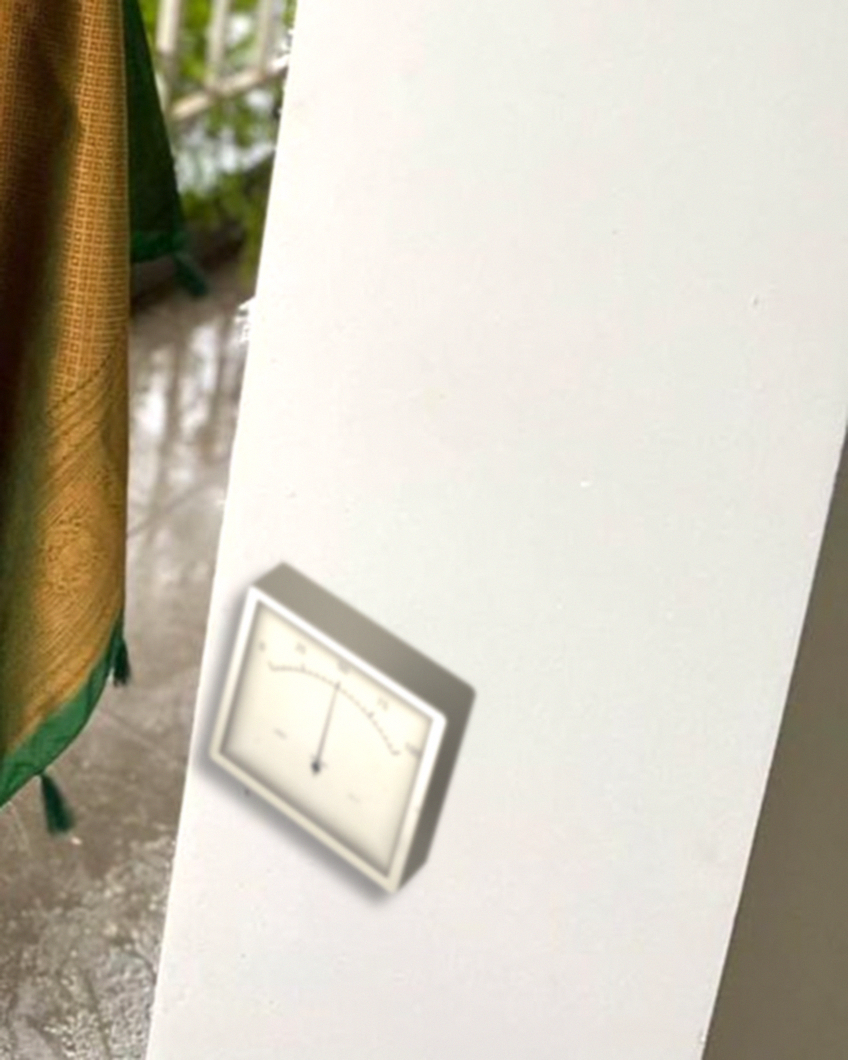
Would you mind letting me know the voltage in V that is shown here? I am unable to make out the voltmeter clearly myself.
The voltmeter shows 50 V
